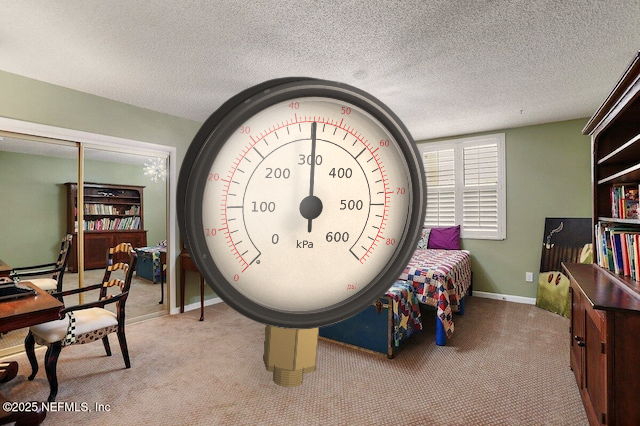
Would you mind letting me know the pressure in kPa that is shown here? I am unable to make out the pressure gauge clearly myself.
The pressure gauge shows 300 kPa
